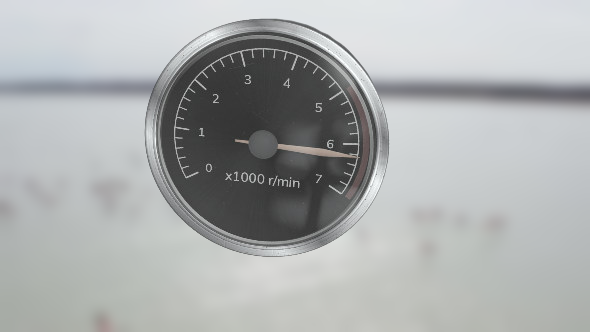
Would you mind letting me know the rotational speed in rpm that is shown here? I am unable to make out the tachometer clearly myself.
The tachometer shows 6200 rpm
